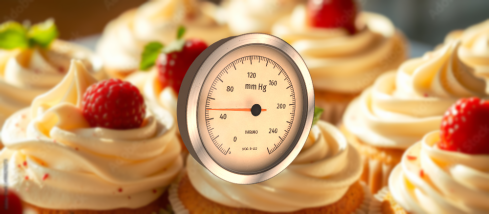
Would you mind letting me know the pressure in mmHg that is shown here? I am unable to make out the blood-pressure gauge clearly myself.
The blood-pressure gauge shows 50 mmHg
